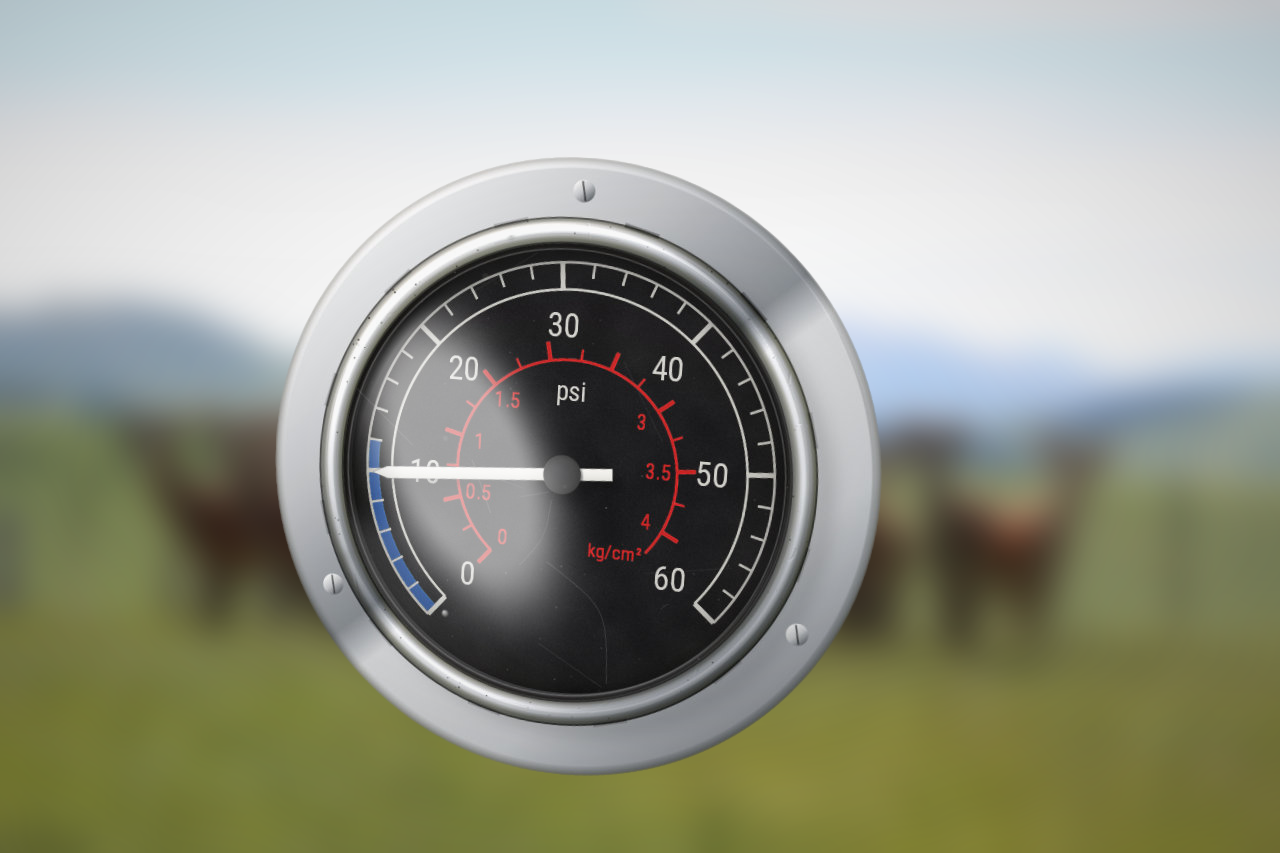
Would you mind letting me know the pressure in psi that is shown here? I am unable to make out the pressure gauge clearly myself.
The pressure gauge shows 10 psi
